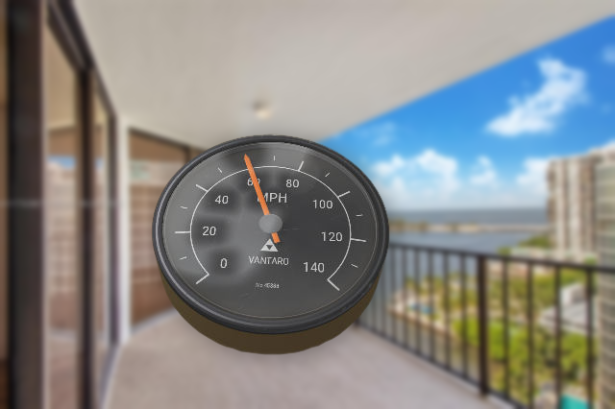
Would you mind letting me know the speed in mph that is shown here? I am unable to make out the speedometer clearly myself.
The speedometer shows 60 mph
